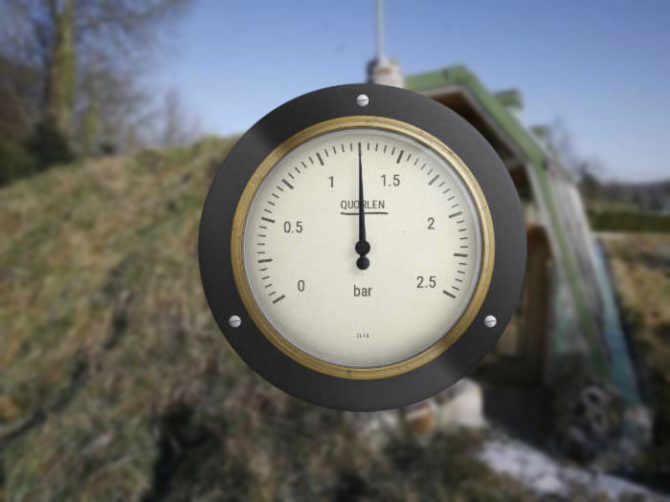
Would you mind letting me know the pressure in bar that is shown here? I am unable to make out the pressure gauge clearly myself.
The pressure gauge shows 1.25 bar
